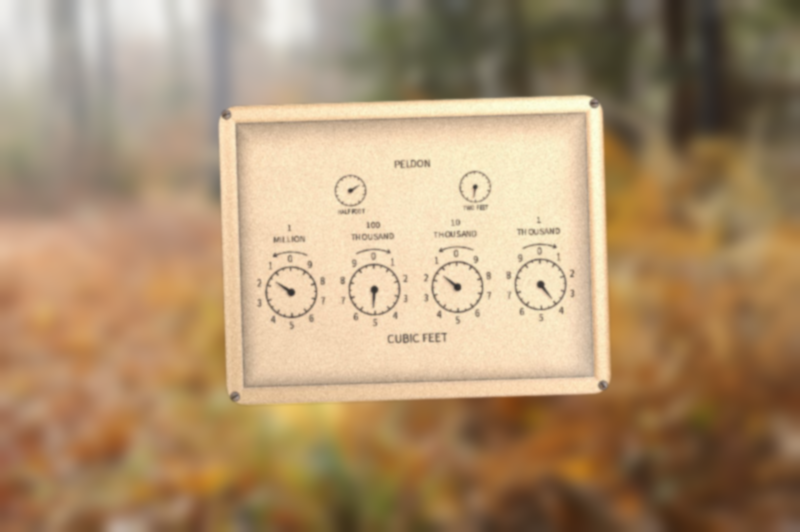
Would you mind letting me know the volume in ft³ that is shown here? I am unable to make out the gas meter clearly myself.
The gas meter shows 151400 ft³
